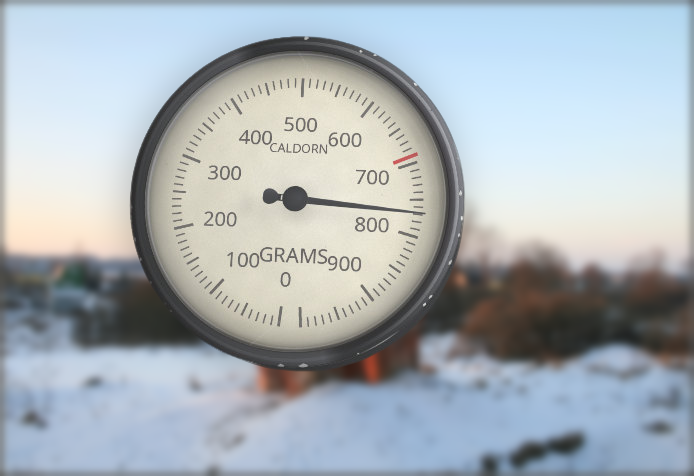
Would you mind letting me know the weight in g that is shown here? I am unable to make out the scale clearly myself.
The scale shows 770 g
